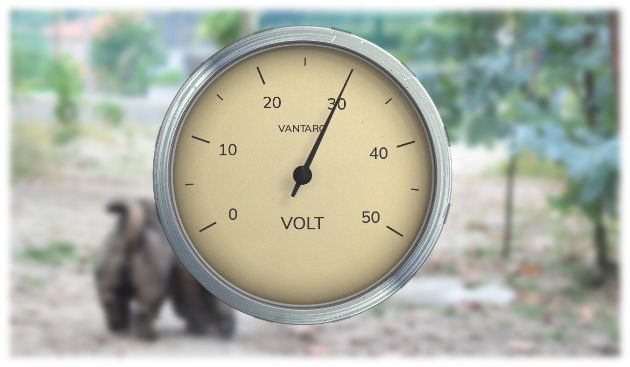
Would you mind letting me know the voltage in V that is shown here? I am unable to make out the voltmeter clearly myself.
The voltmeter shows 30 V
